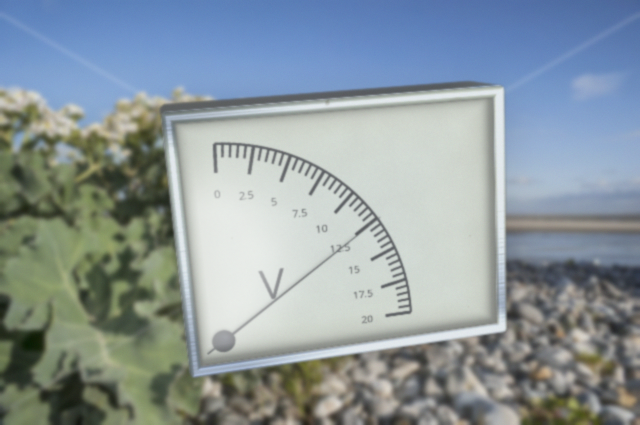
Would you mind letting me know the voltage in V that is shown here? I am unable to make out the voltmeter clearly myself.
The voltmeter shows 12.5 V
